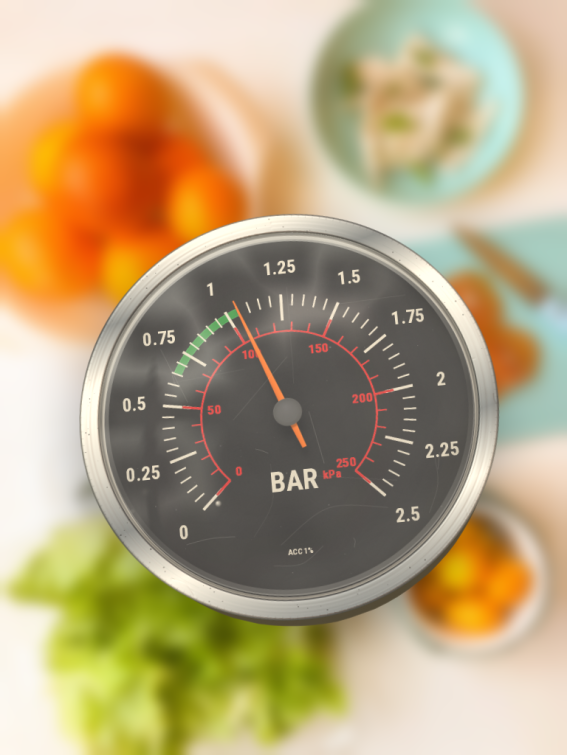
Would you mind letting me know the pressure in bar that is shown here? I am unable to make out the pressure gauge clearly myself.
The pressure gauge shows 1.05 bar
